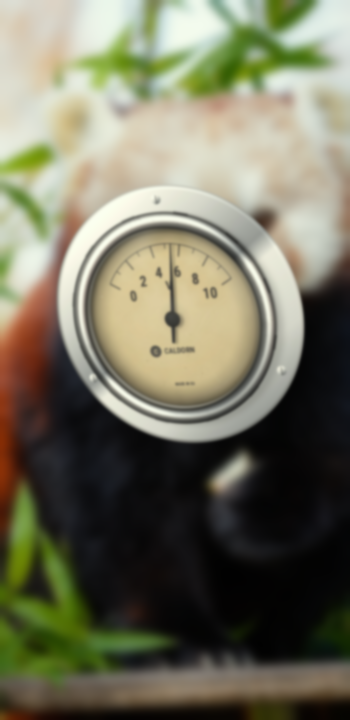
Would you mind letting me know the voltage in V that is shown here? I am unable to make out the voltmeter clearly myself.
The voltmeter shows 5.5 V
